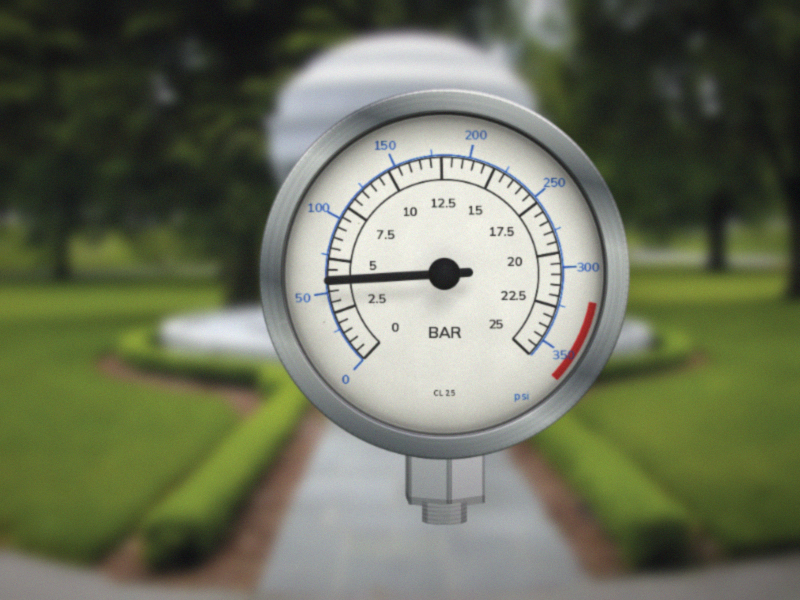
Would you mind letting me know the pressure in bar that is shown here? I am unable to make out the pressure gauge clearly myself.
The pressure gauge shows 4 bar
